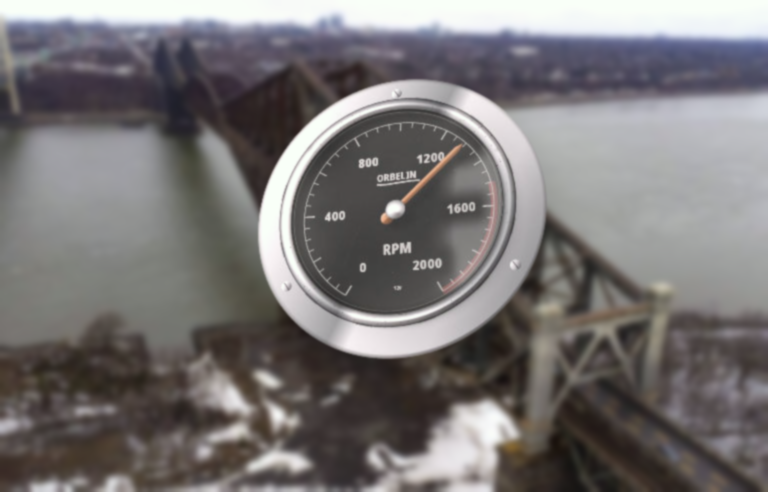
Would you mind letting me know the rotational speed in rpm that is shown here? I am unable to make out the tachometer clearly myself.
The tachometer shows 1300 rpm
